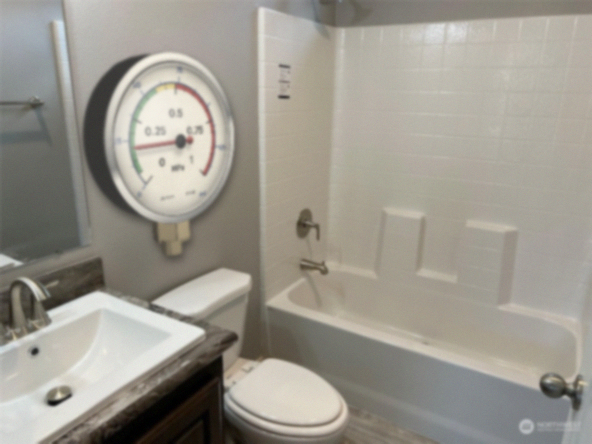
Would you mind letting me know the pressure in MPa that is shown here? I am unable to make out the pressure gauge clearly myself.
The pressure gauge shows 0.15 MPa
